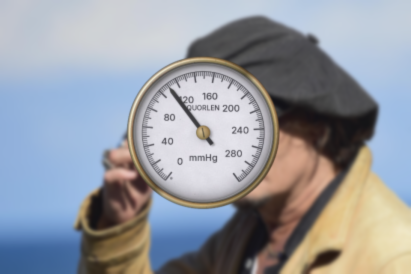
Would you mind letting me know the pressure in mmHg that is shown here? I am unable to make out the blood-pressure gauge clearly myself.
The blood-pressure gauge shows 110 mmHg
